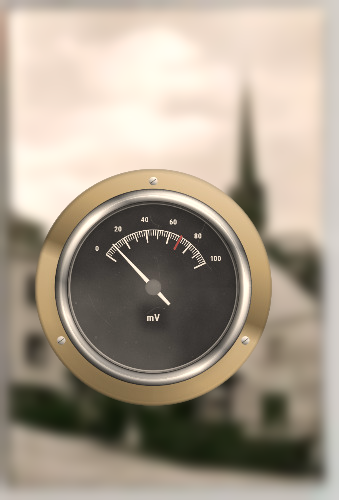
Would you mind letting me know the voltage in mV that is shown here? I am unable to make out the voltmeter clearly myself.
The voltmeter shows 10 mV
